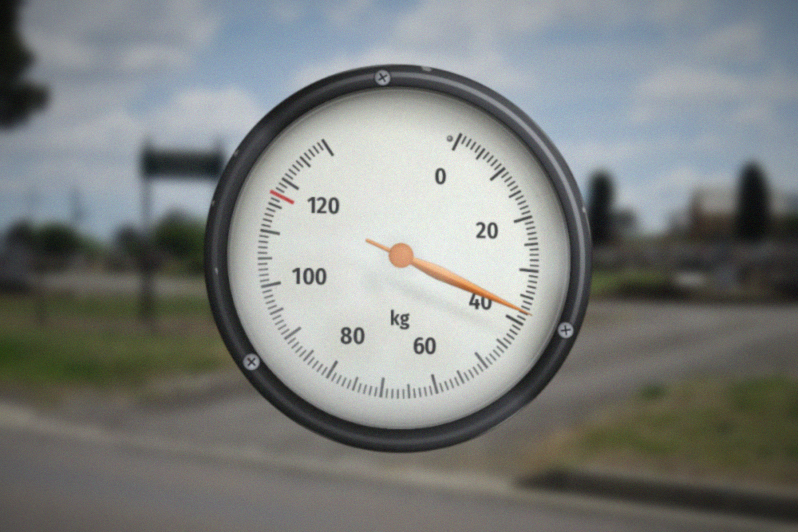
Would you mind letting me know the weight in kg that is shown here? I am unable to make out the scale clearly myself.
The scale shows 38 kg
